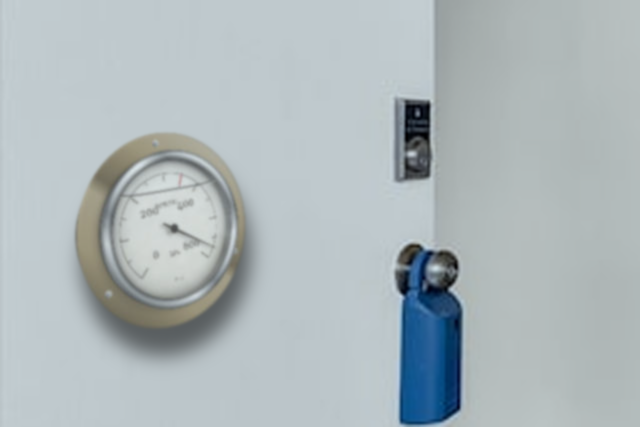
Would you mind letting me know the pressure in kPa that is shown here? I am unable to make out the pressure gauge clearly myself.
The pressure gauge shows 575 kPa
